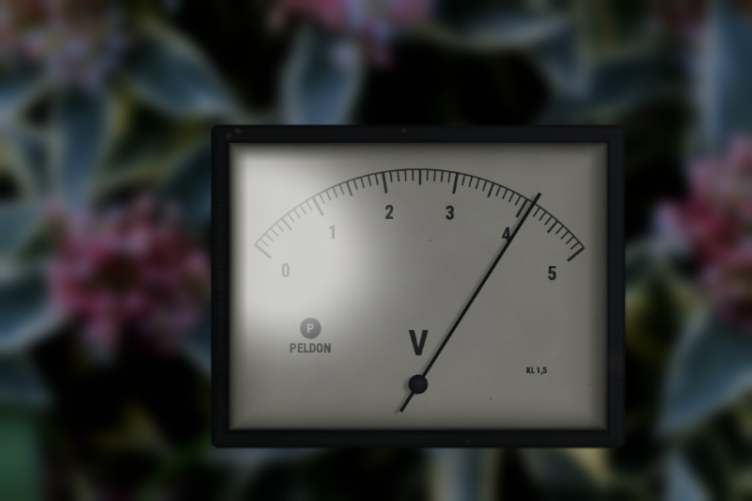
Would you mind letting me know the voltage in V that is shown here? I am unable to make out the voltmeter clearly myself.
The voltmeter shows 4.1 V
